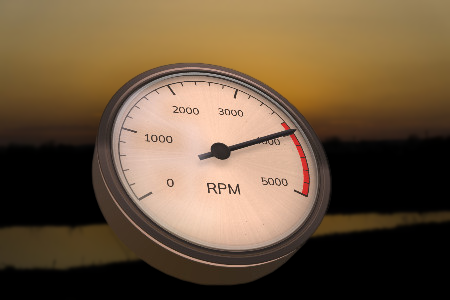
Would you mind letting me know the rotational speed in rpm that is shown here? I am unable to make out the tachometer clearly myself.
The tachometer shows 4000 rpm
